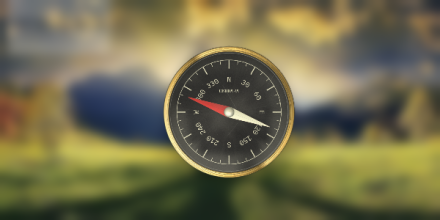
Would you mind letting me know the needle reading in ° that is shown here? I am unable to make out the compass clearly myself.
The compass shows 290 °
